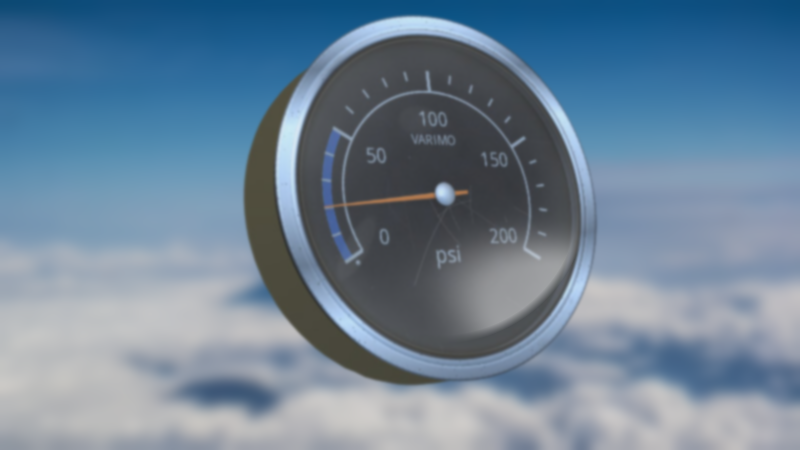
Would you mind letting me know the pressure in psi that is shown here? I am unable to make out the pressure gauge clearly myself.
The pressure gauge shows 20 psi
